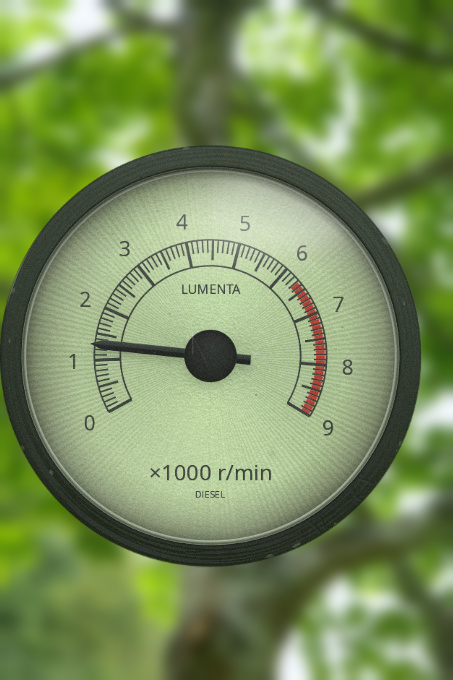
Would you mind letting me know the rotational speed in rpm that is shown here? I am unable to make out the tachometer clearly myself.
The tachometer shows 1300 rpm
